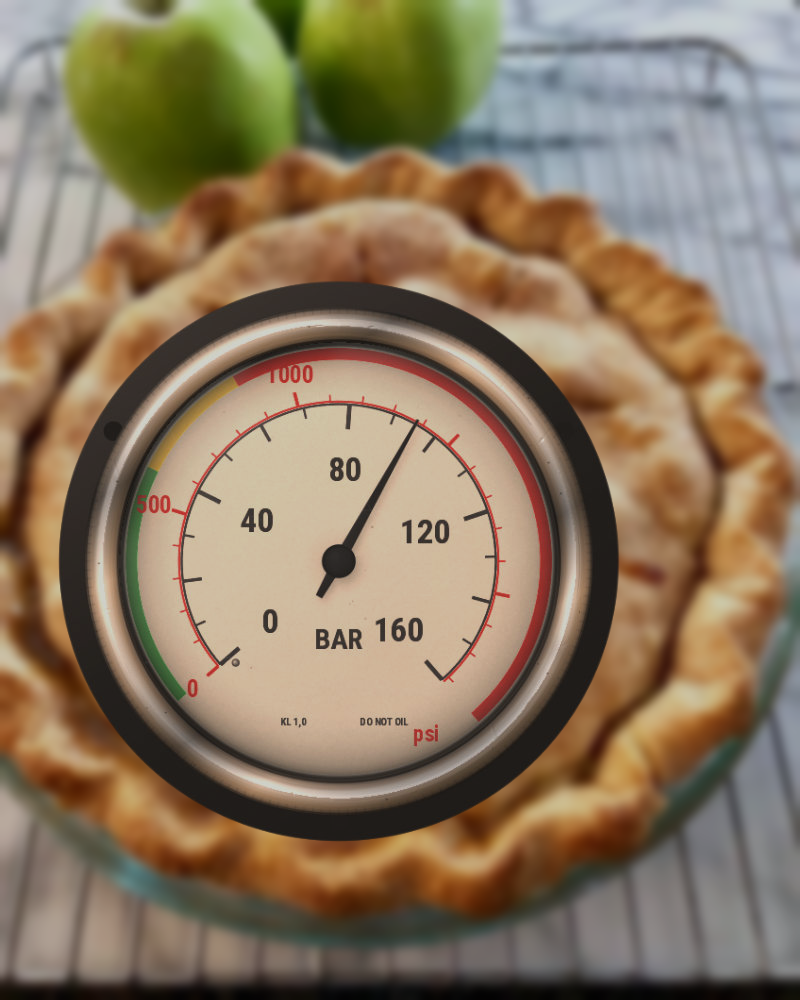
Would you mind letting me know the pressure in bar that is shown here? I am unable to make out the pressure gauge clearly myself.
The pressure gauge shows 95 bar
